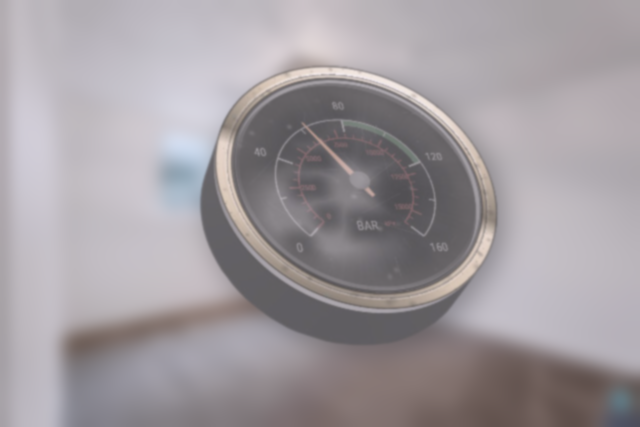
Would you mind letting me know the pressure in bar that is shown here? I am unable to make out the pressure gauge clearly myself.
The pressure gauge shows 60 bar
